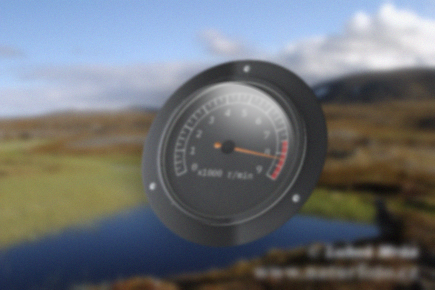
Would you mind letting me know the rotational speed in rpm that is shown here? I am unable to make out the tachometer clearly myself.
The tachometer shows 8250 rpm
